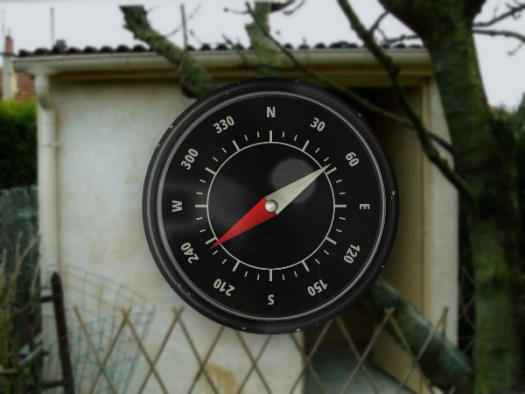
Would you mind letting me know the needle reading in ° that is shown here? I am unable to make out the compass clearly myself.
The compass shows 235 °
